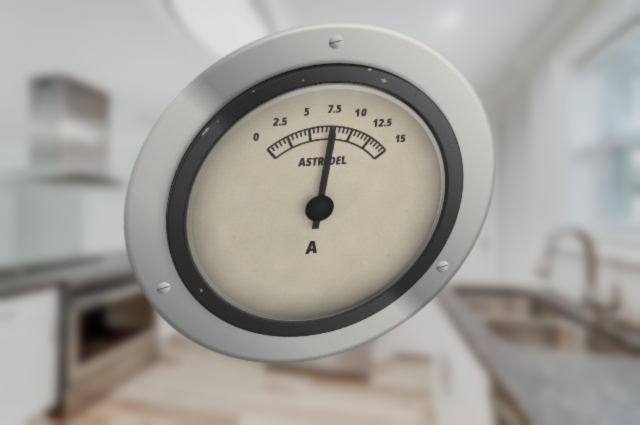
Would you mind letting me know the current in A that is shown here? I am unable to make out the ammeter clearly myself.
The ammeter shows 7.5 A
